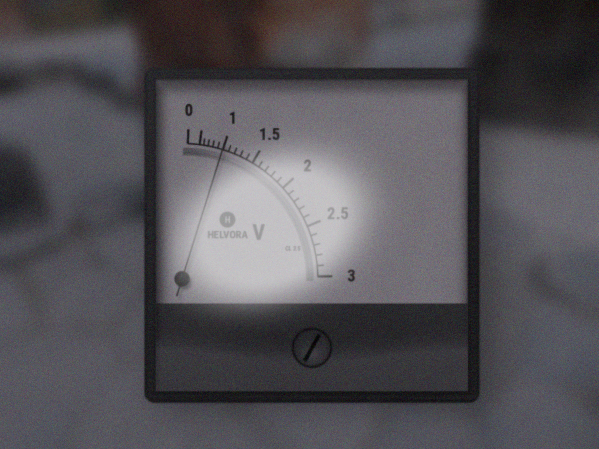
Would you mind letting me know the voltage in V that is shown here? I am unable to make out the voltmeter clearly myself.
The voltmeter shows 1 V
